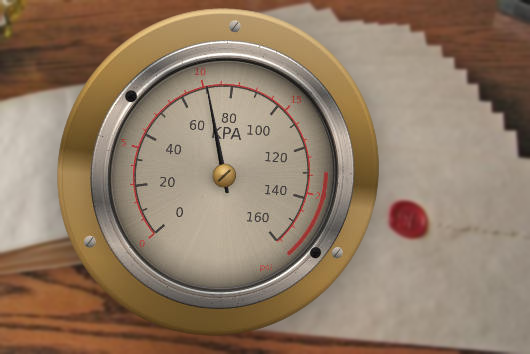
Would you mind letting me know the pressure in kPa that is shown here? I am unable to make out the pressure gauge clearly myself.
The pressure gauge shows 70 kPa
